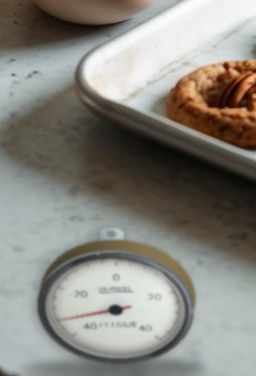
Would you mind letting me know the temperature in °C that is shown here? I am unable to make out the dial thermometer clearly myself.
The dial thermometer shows -32 °C
